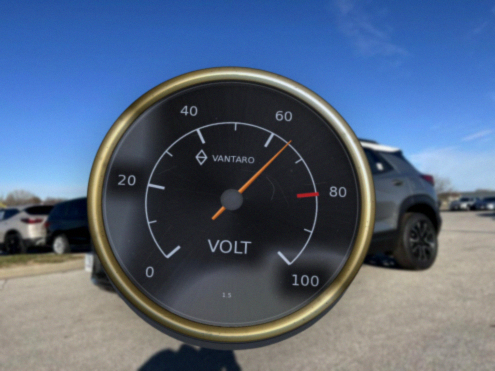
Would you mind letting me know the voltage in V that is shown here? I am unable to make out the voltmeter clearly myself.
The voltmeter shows 65 V
